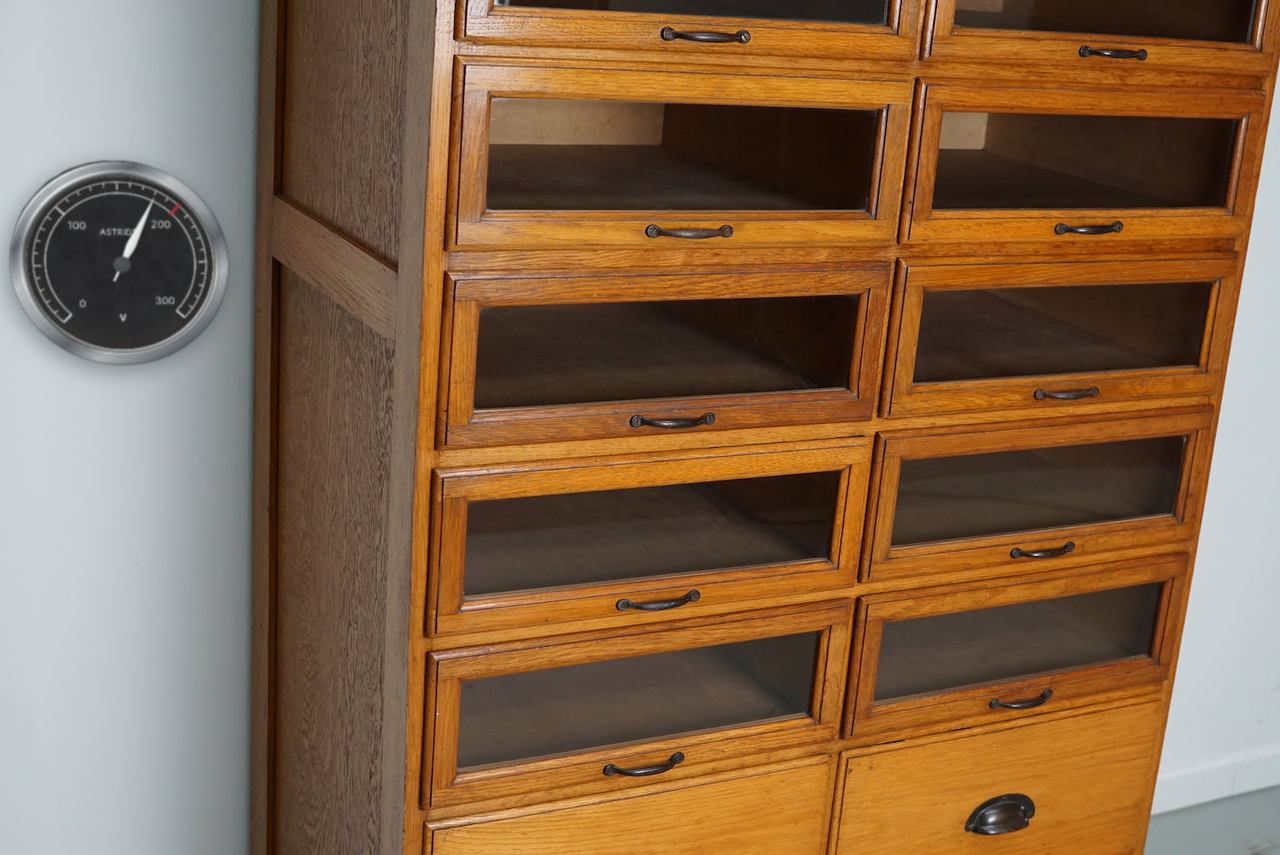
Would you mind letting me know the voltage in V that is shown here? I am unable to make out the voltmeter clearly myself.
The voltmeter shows 180 V
